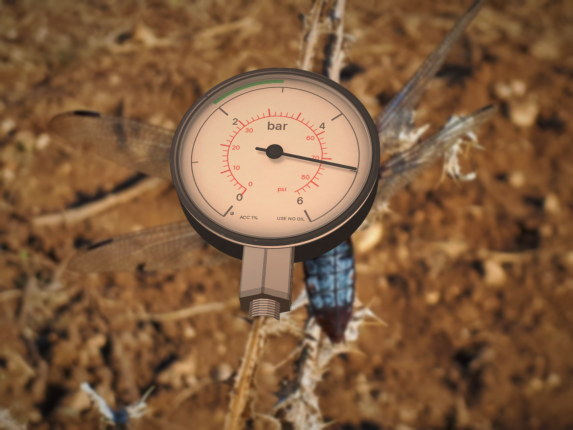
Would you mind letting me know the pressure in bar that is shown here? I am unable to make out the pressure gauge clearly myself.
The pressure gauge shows 5 bar
